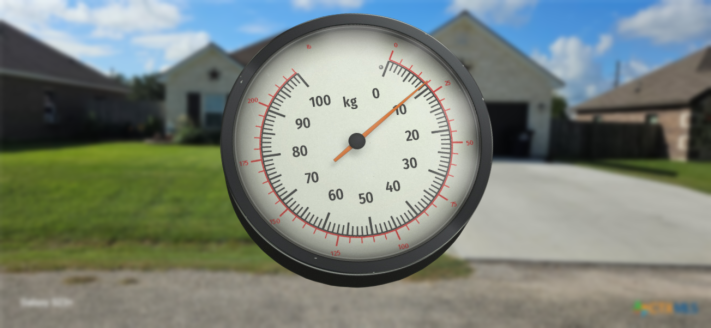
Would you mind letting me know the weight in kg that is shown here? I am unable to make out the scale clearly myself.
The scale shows 9 kg
